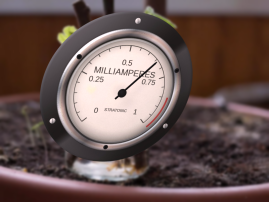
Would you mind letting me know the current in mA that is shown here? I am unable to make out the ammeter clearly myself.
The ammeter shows 0.65 mA
